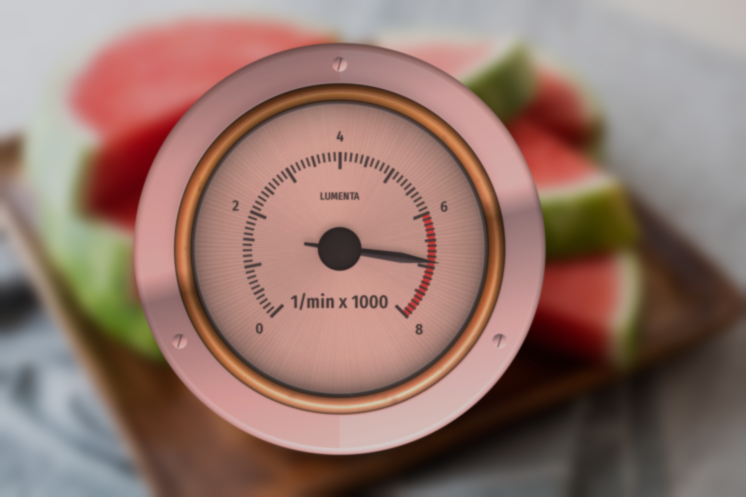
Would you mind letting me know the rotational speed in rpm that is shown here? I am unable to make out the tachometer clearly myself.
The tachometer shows 6900 rpm
